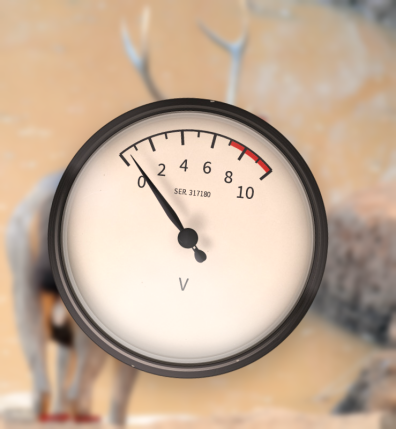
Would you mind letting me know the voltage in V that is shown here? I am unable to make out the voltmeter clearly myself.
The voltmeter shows 0.5 V
